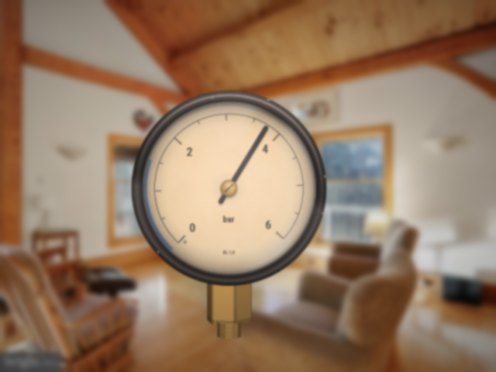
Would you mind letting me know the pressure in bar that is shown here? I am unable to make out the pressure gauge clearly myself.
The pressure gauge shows 3.75 bar
